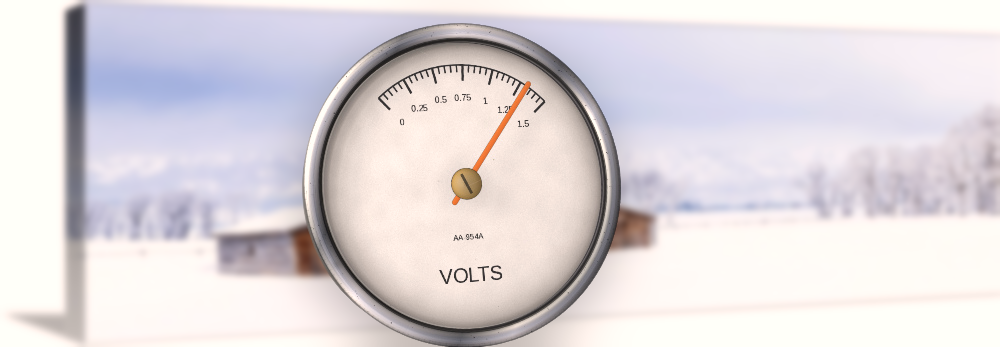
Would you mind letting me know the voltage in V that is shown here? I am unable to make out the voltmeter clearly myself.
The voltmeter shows 1.3 V
